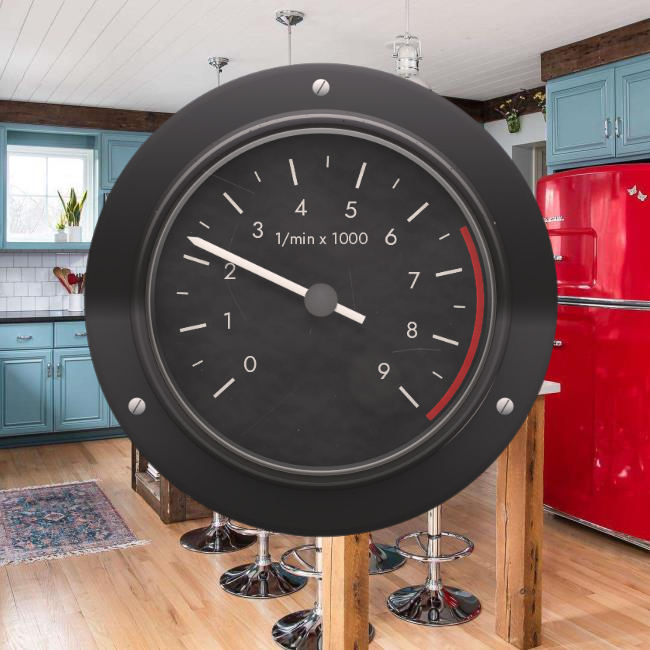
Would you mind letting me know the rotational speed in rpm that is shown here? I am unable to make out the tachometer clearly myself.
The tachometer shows 2250 rpm
